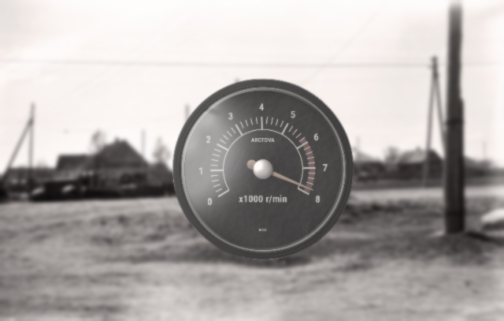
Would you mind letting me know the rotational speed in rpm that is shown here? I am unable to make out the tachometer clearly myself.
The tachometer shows 7800 rpm
